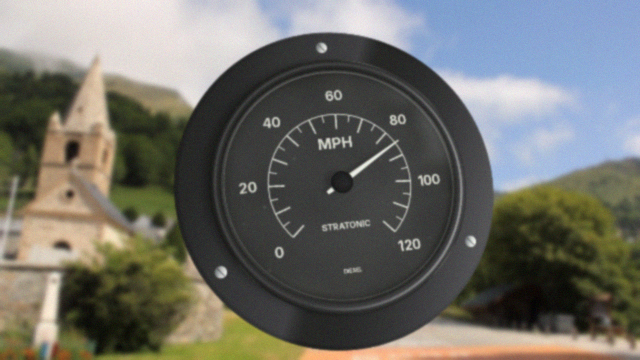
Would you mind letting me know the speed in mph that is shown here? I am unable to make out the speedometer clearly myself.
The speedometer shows 85 mph
